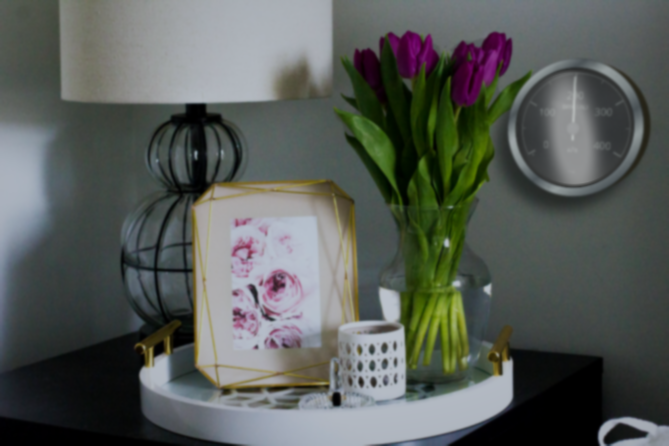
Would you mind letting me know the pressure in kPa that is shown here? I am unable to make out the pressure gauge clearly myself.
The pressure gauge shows 200 kPa
